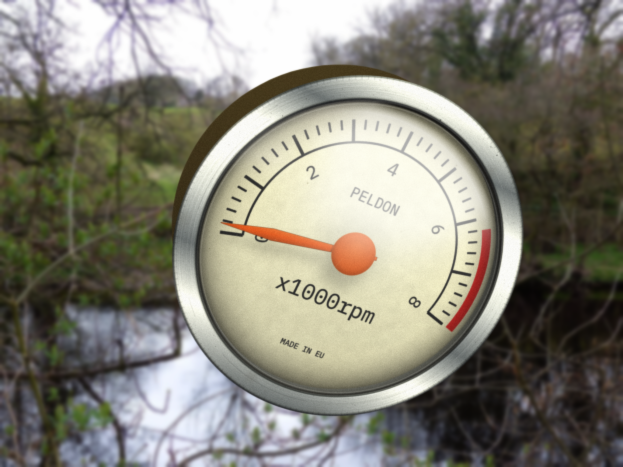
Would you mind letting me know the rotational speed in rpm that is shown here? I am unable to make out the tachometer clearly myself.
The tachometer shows 200 rpm
